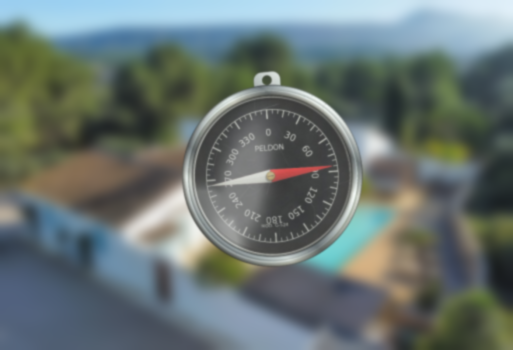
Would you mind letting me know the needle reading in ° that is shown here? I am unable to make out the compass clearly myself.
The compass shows 85 °
